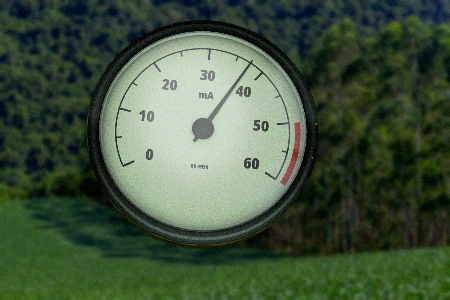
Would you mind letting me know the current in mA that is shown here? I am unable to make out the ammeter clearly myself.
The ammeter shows 37.5 mA
